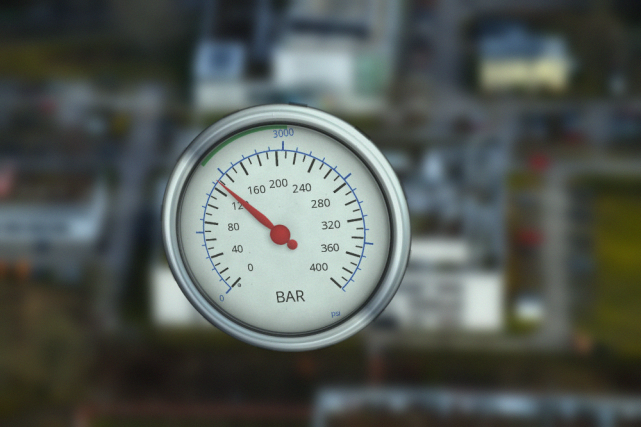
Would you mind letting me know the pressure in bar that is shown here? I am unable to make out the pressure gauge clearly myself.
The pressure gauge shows 130 bar
